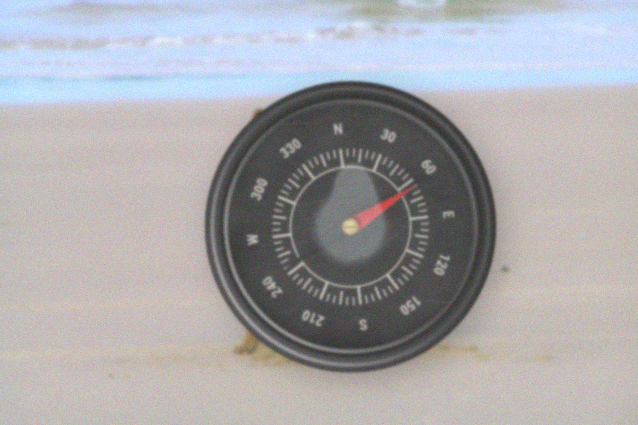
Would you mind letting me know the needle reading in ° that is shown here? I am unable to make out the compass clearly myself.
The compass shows 65 °
